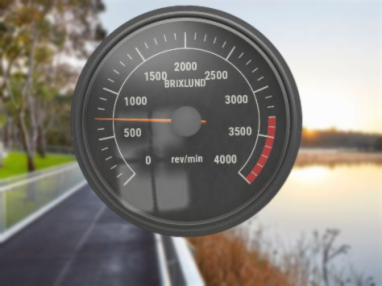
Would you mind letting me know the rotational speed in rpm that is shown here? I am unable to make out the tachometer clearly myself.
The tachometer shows 700 rpm
